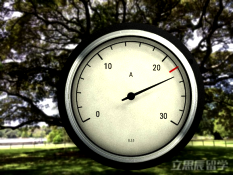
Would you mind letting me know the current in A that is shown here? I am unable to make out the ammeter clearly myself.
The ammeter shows 23 A
